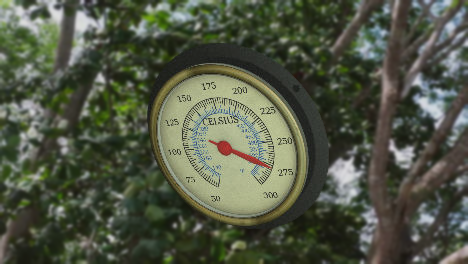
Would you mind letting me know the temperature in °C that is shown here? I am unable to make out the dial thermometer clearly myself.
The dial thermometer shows 275 °C
